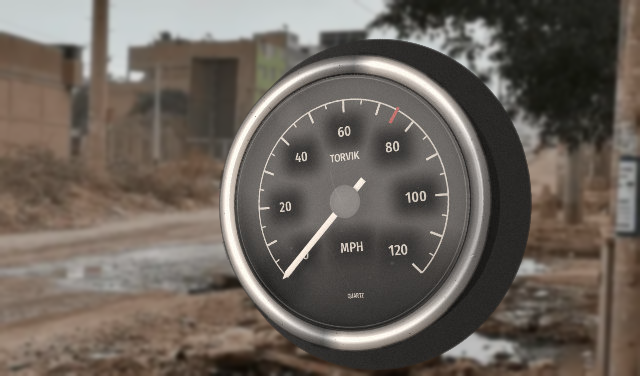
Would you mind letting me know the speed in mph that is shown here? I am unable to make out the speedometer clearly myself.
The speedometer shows 0 mph
